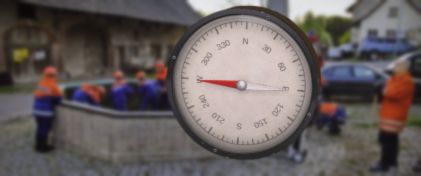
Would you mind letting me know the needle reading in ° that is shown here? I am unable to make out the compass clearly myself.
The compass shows 270 °
